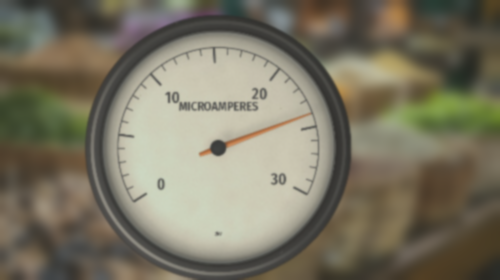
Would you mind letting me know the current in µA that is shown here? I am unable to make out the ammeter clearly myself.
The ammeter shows 24 µA
